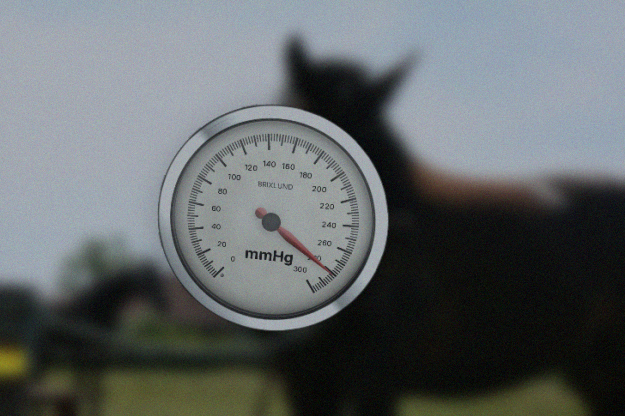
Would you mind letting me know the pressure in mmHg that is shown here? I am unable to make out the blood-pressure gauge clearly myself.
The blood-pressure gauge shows 280 mmHg
